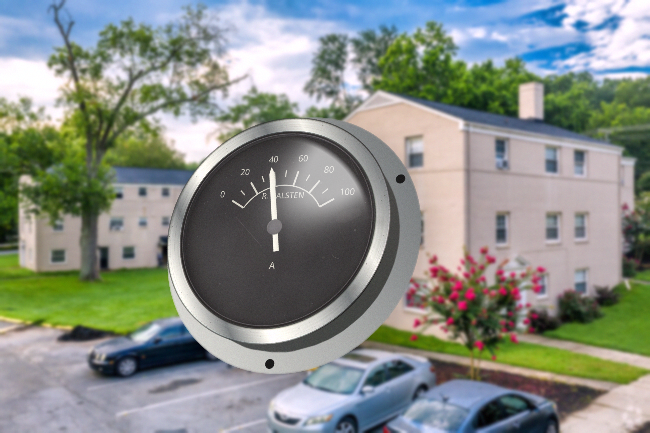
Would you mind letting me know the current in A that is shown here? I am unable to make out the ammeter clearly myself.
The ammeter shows 40 A
